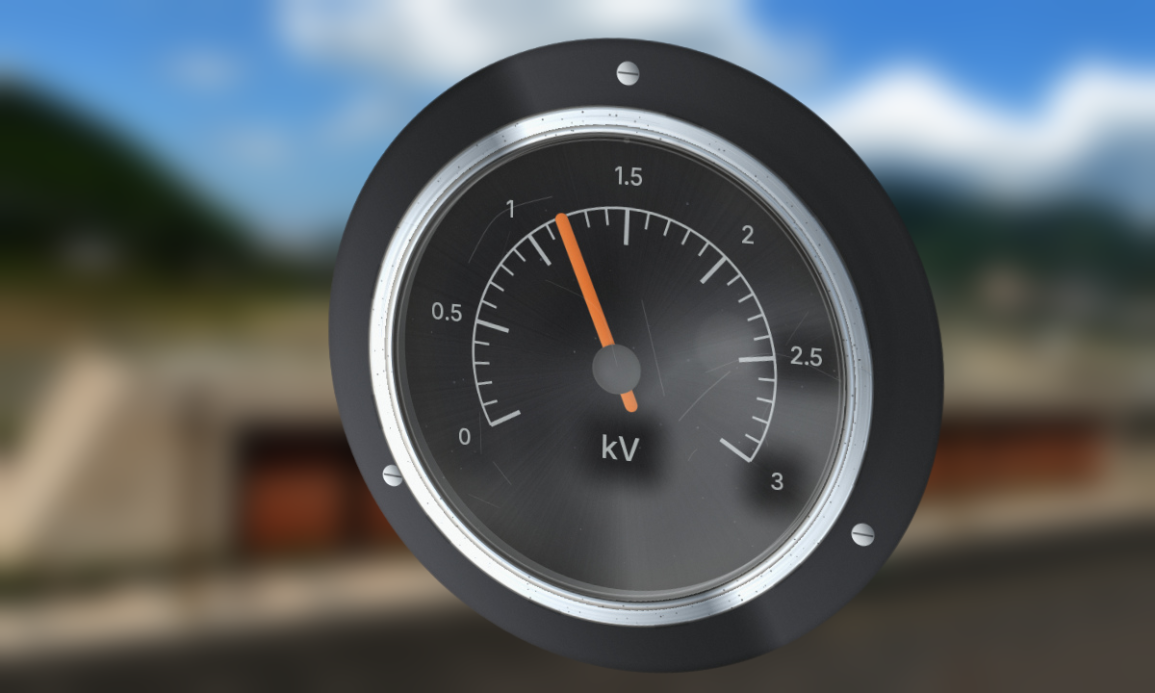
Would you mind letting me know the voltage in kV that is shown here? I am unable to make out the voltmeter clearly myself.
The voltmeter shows 1.2 kV
